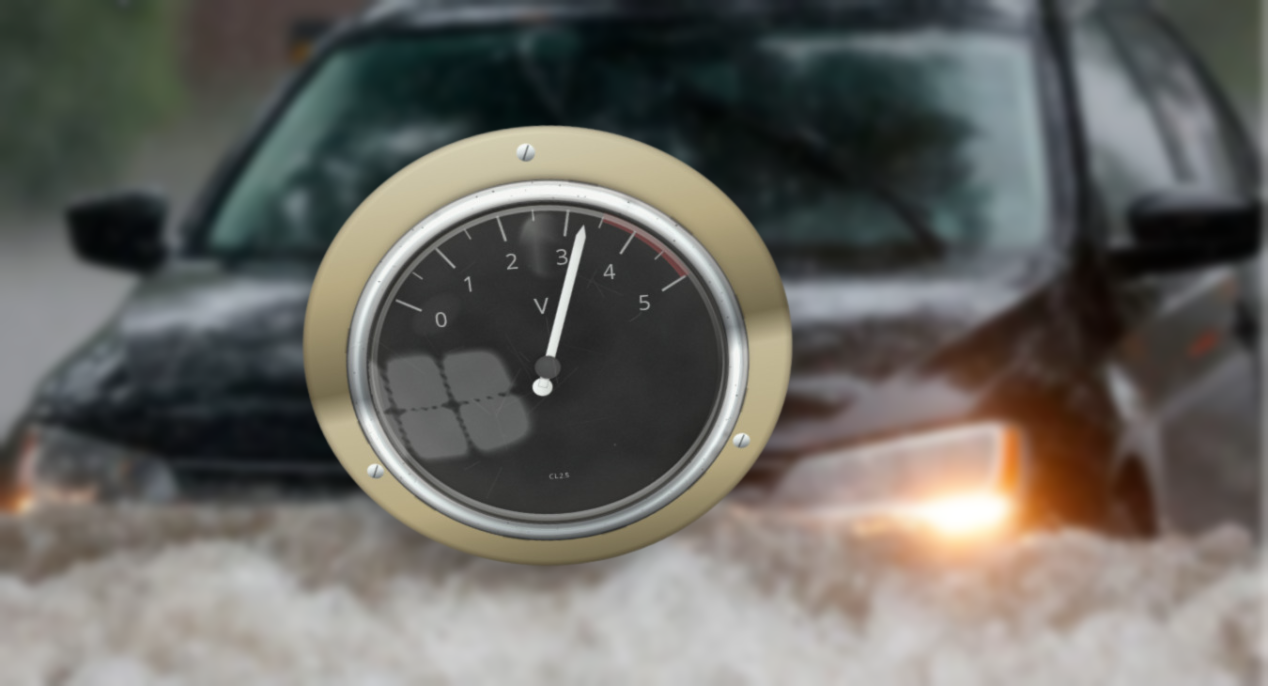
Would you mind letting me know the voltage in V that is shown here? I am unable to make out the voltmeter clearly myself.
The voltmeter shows 3.25 V
